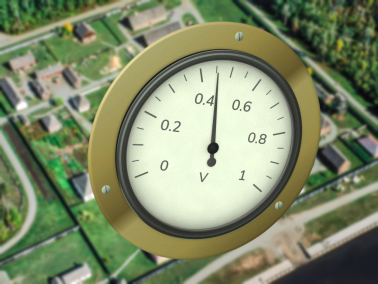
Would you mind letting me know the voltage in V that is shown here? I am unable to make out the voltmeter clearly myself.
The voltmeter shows 0.45 V
